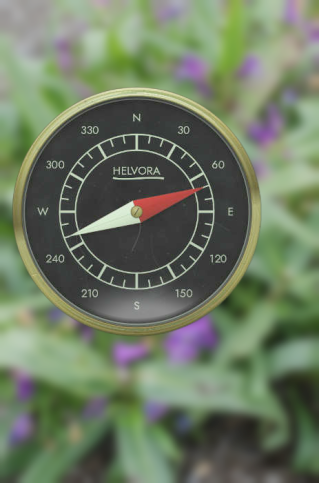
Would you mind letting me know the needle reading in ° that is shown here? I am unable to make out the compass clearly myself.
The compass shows 70 °
